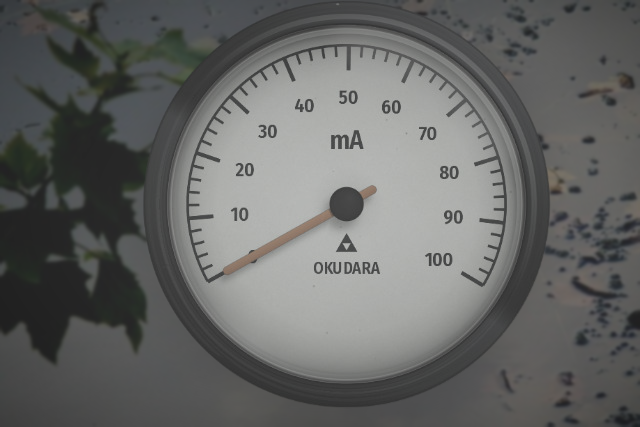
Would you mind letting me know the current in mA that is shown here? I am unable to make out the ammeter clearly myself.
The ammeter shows 0 mA
